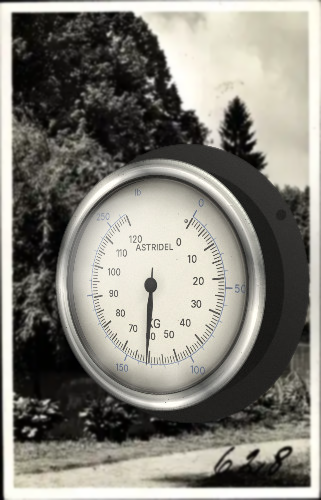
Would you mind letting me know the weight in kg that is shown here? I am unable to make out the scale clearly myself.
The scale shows 60 kg
